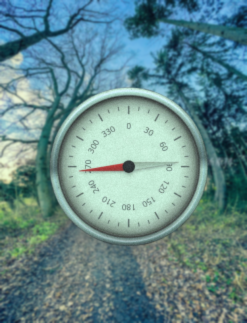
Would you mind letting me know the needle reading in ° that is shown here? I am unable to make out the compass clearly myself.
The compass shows 265 °
